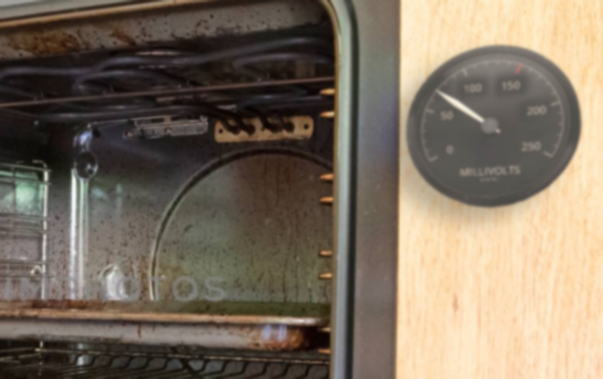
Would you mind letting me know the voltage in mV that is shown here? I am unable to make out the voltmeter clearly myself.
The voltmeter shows 70 mV
